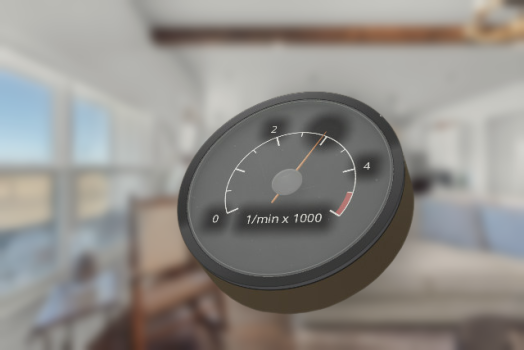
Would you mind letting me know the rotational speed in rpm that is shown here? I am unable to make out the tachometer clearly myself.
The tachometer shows 3000 rpm
